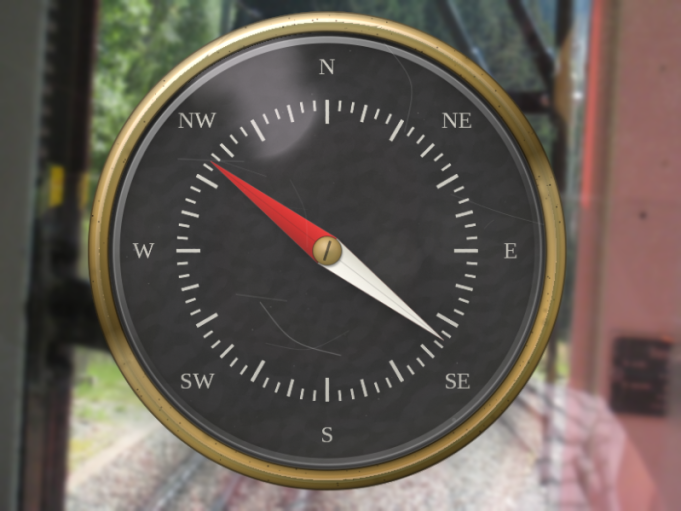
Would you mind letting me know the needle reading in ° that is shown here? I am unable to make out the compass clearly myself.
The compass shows 307.5 °
